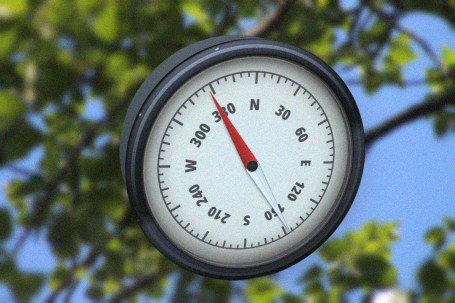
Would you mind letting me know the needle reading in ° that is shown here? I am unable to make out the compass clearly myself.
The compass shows 327.5 °
